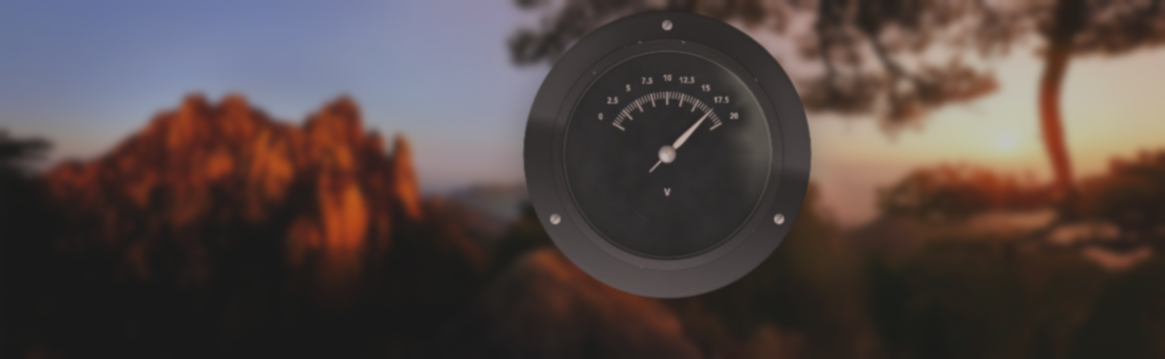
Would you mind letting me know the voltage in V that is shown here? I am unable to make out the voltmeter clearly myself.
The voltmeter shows 17.5 V
